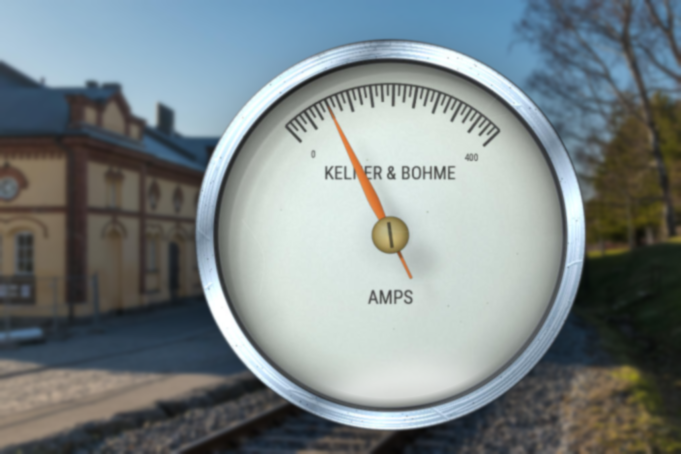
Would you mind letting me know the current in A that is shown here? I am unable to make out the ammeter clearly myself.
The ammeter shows 80 A
